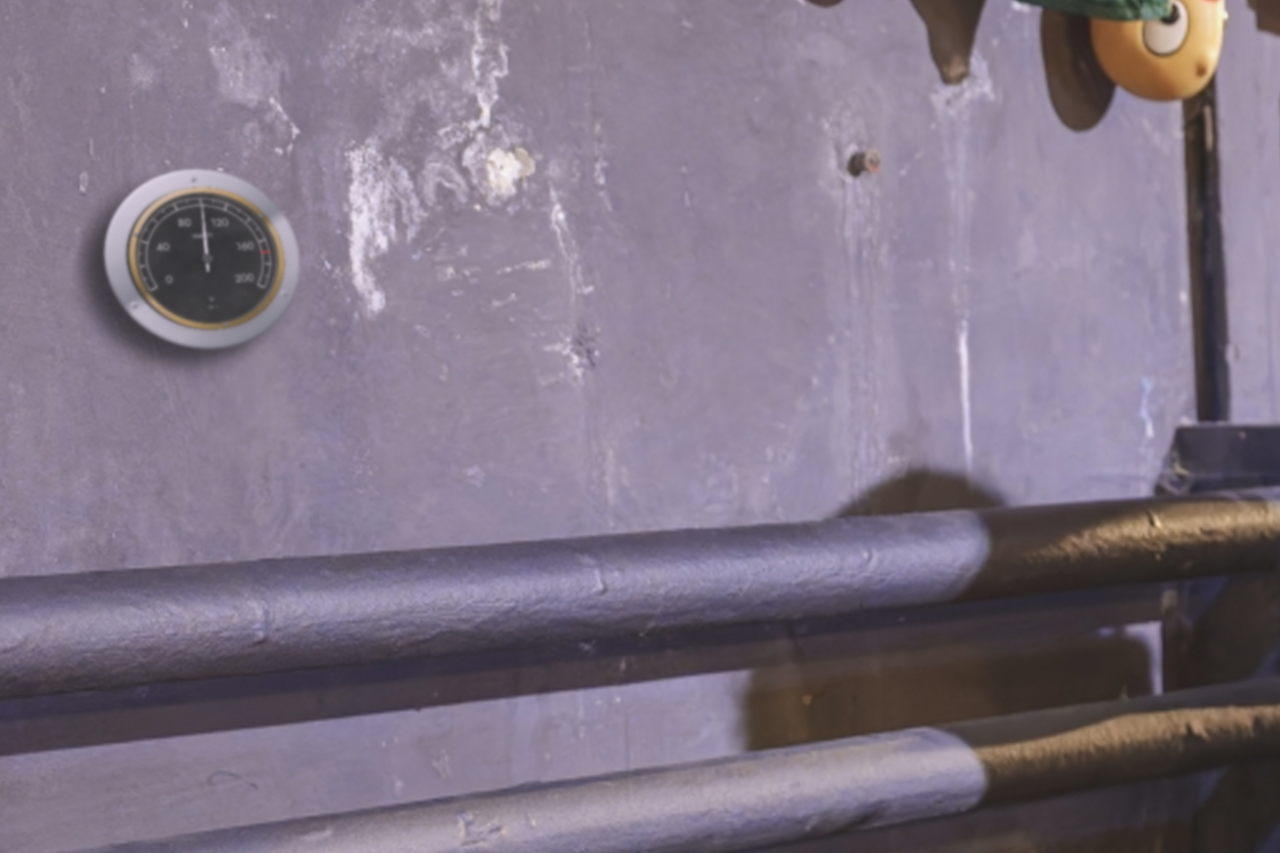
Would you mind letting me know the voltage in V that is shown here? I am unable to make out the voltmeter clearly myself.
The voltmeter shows 100 V
